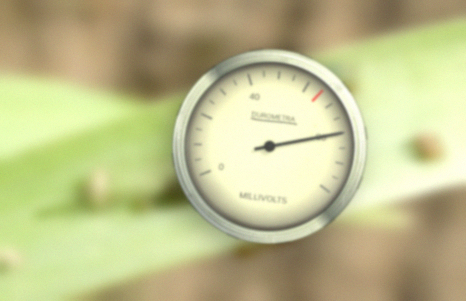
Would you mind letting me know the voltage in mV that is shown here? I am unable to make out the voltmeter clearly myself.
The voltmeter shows 80 mV
